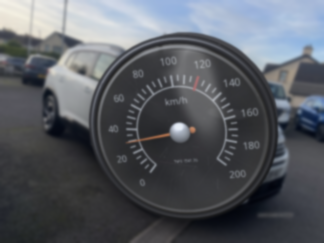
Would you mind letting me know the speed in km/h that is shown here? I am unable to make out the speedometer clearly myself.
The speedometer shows 30 km/h
